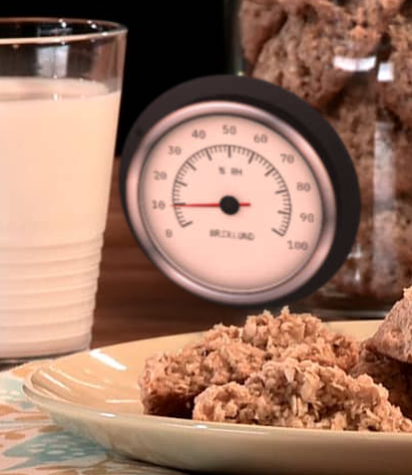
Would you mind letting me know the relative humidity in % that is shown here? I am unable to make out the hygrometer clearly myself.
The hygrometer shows 10 %
